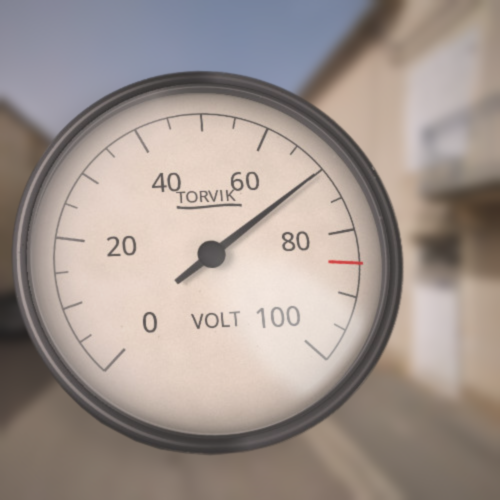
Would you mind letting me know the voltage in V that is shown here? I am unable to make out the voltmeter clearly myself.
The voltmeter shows 70 V
